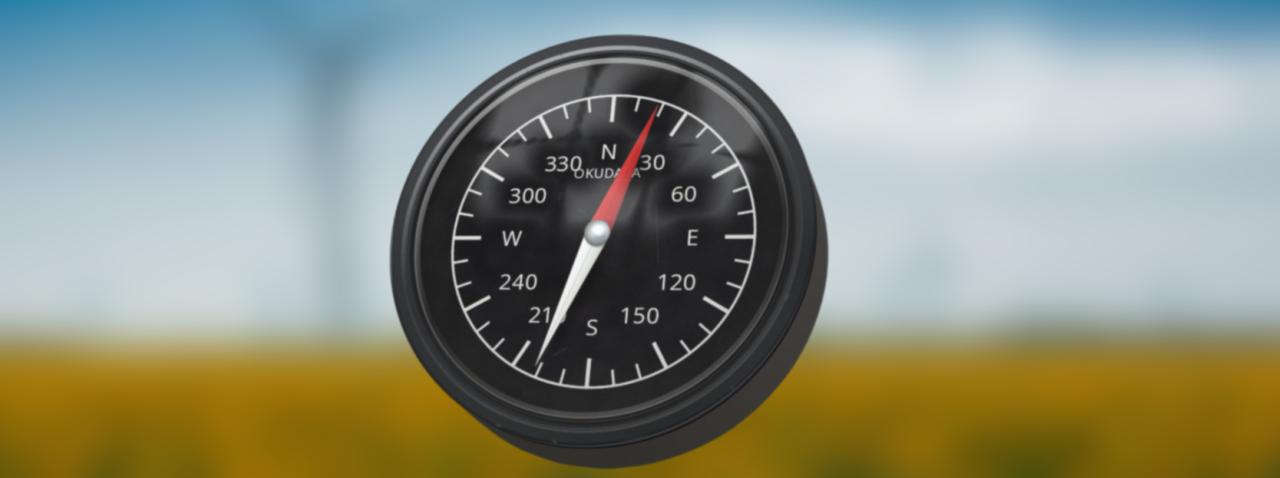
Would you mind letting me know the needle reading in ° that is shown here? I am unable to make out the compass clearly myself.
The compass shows 20 °
